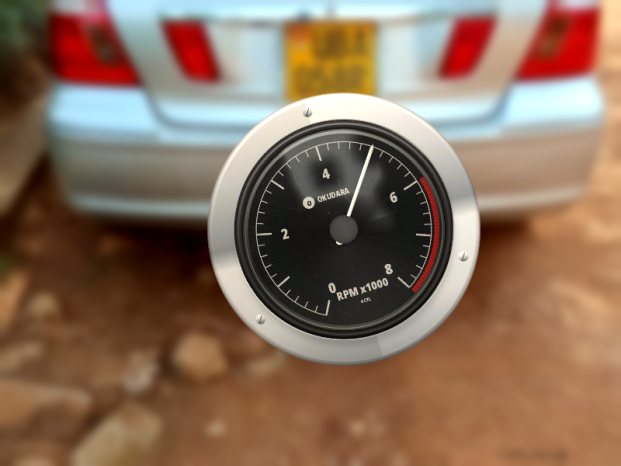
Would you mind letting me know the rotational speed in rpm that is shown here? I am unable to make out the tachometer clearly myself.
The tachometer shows 5000 rpm
